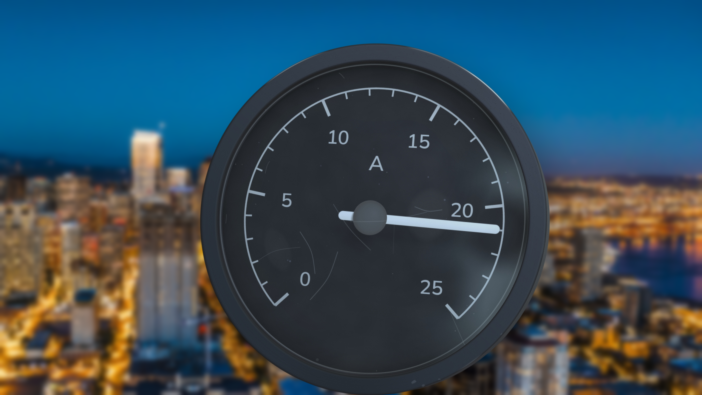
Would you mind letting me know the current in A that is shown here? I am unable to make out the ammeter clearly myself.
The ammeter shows 21 A
